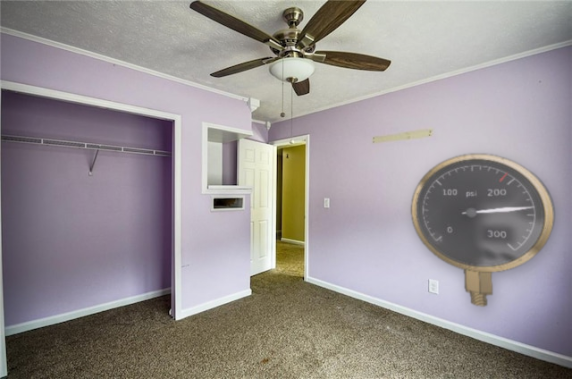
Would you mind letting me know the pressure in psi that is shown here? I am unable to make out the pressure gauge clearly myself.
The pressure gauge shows 240 psi
